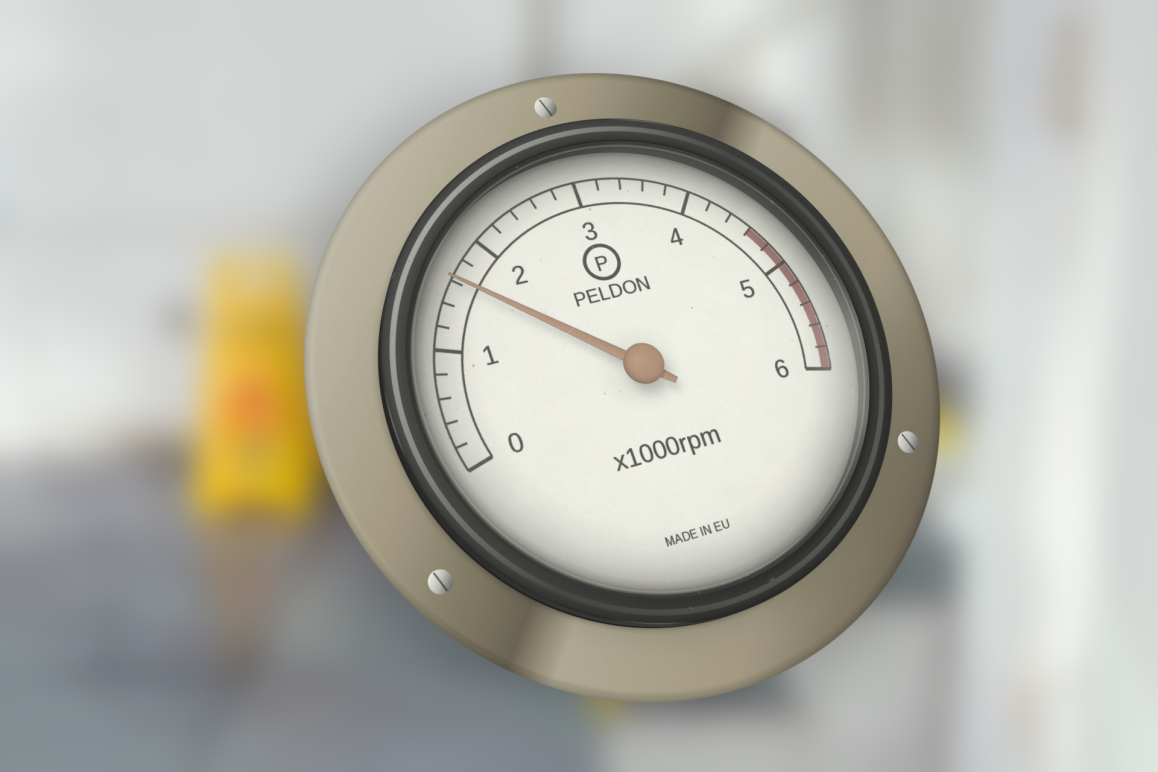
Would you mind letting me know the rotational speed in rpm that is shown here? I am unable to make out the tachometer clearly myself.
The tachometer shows 1600 rpm
